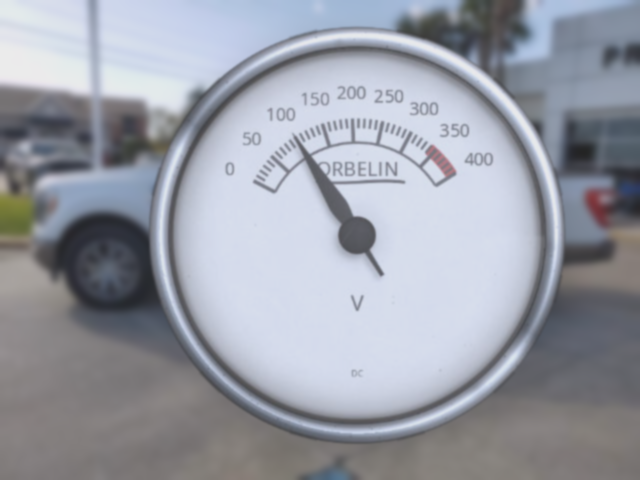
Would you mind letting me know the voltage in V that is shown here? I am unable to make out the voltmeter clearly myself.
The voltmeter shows 100 V
